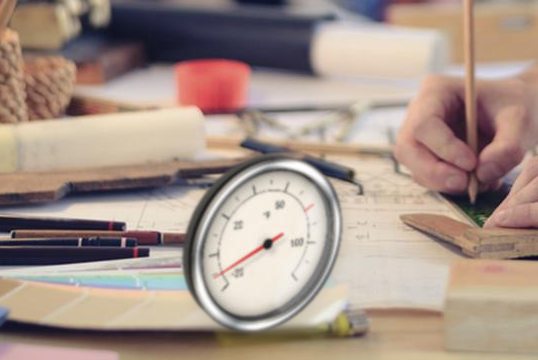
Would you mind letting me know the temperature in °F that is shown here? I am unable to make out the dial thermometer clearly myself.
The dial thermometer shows -10 °F
